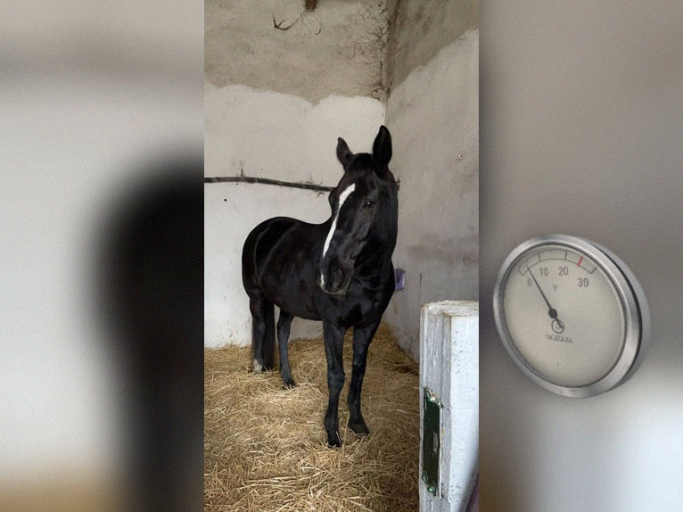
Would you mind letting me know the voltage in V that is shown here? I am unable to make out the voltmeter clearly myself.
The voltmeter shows 5 V
